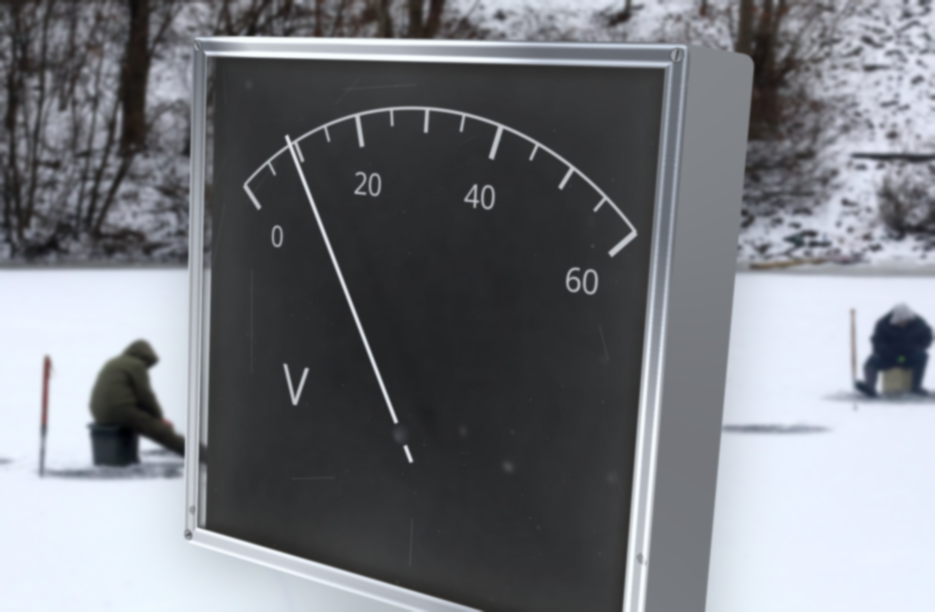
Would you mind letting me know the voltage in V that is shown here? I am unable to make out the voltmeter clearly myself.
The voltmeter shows 10 V
